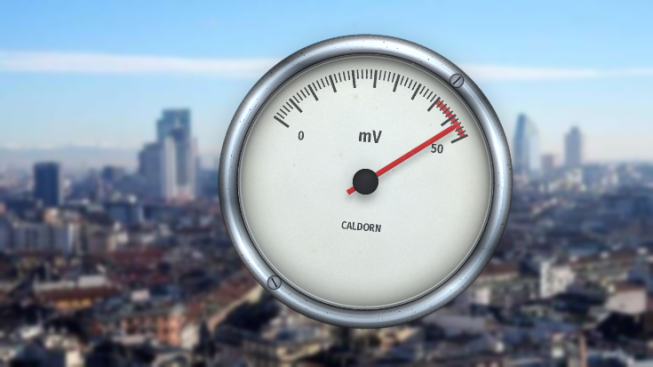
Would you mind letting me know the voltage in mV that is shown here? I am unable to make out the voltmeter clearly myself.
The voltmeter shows 47 mV
